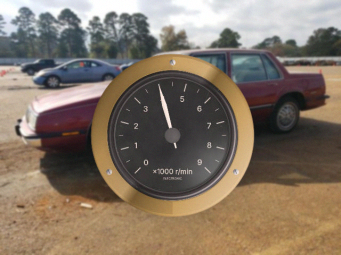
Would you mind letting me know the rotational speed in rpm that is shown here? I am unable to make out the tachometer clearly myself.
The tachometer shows 4000 rpm
